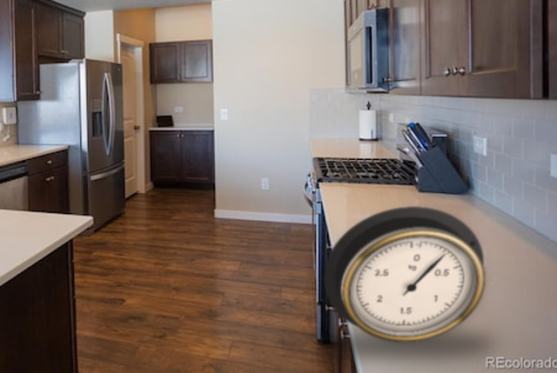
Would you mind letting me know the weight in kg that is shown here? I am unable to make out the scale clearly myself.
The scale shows 0.25 kg
